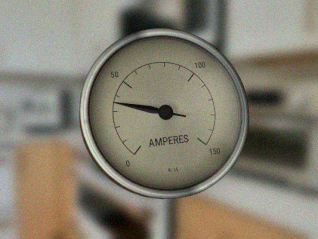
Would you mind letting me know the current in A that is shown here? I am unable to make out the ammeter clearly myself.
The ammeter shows 35 A
